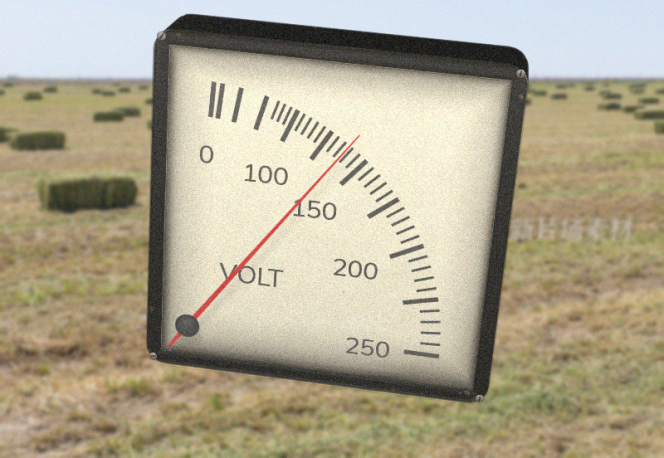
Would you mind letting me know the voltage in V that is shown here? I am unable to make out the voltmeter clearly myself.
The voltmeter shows 137.5 V
